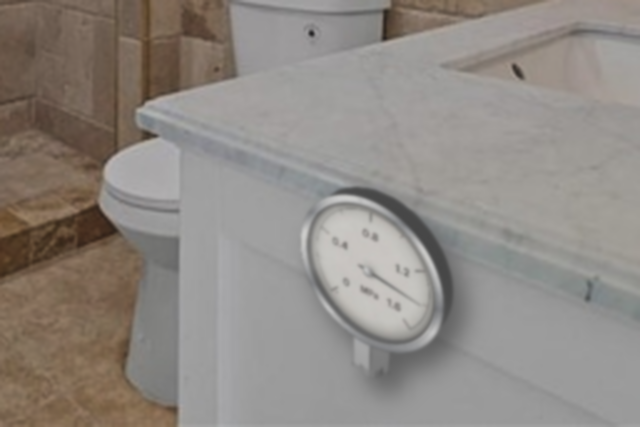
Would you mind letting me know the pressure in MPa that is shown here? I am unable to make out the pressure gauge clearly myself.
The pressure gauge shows 1.4 MPa
